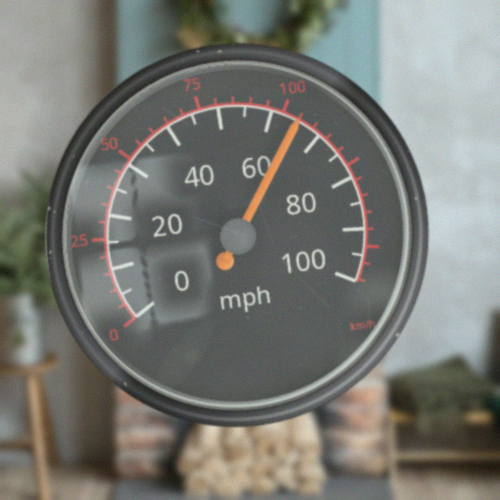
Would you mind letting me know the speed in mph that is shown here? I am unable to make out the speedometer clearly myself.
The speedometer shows 65 mph
